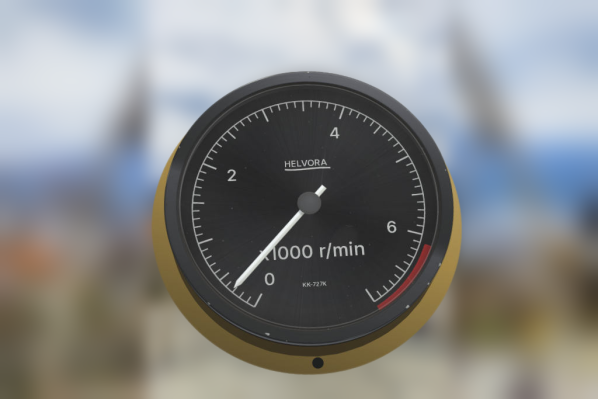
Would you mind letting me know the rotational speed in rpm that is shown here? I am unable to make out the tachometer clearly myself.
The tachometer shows 300 rpm
